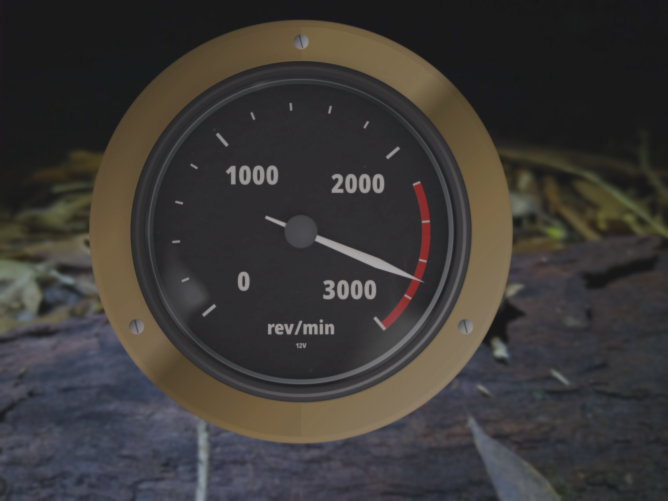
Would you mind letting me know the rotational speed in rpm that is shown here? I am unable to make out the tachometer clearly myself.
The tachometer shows 2700 rpm
